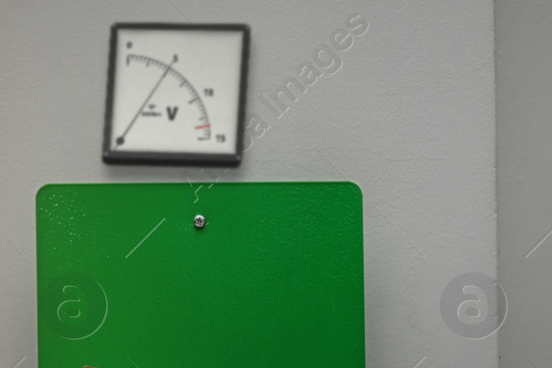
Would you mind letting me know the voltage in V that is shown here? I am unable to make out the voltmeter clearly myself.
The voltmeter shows 5 V
